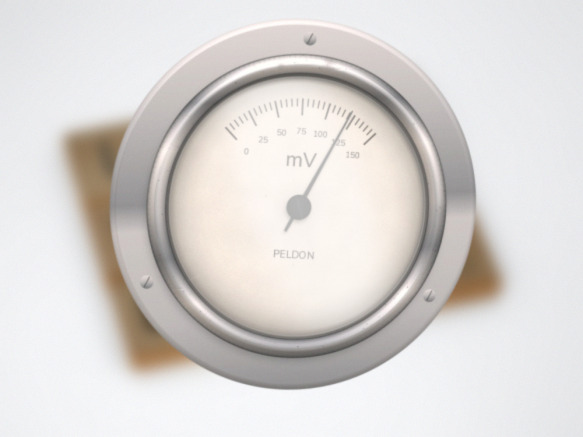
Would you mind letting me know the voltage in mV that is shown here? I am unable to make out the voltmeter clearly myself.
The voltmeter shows 120 mV
